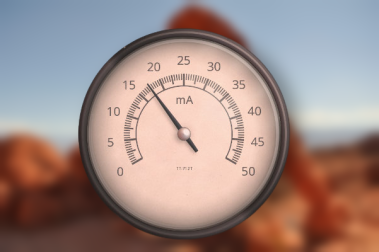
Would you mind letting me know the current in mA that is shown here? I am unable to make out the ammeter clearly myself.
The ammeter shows 17.5 mA
